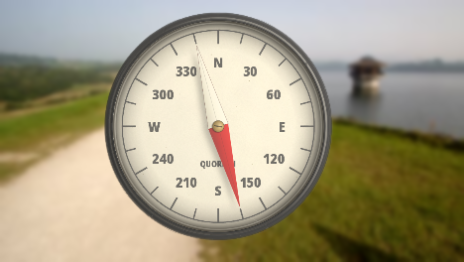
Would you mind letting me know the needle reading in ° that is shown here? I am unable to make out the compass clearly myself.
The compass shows 165 °
